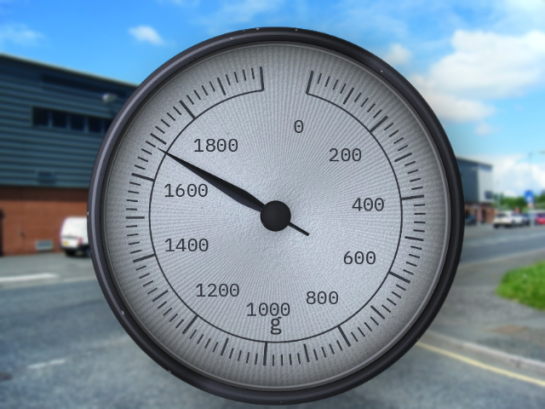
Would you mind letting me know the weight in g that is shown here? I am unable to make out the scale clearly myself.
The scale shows 1680 g
